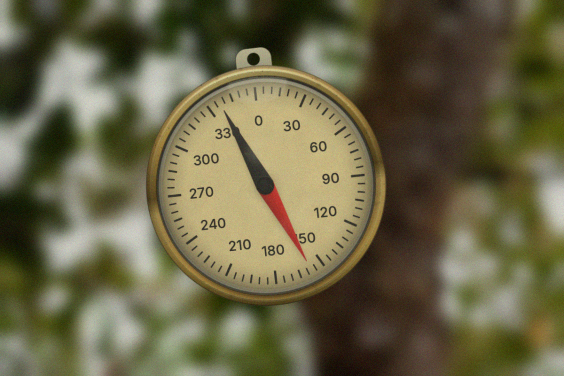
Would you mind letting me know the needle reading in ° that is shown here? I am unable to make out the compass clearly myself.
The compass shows 157.5 °
